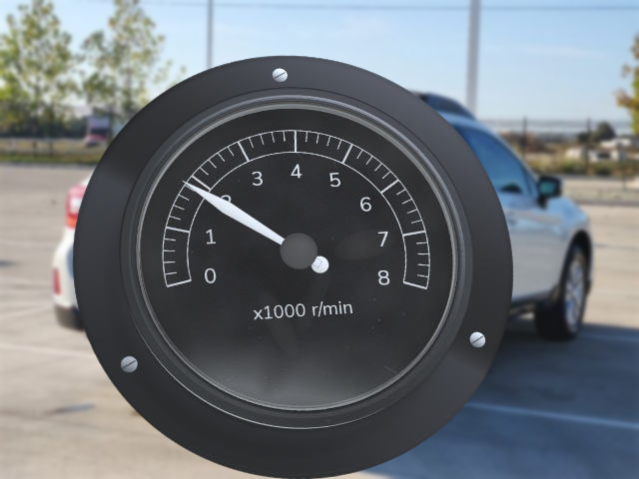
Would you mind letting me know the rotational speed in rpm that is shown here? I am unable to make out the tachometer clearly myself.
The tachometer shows 1800 rpm
